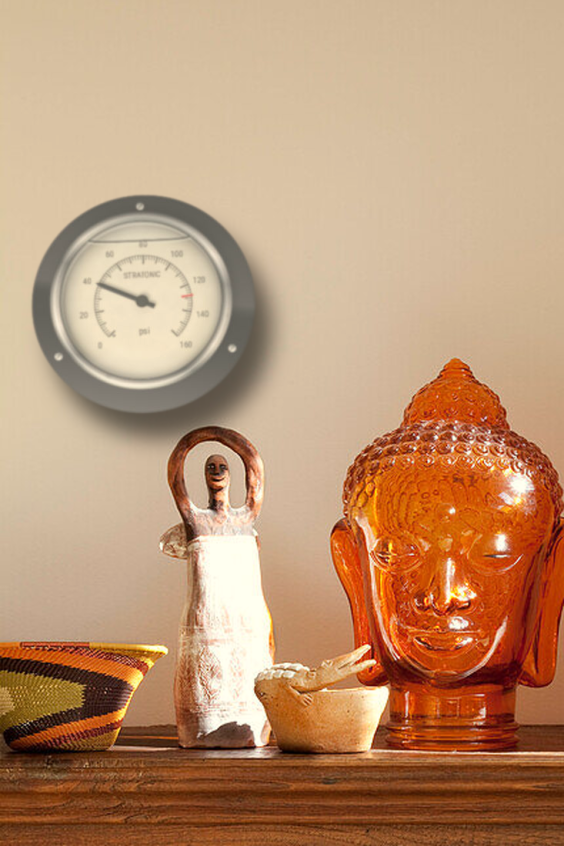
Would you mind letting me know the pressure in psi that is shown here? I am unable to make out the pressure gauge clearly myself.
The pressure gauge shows 40 psi
